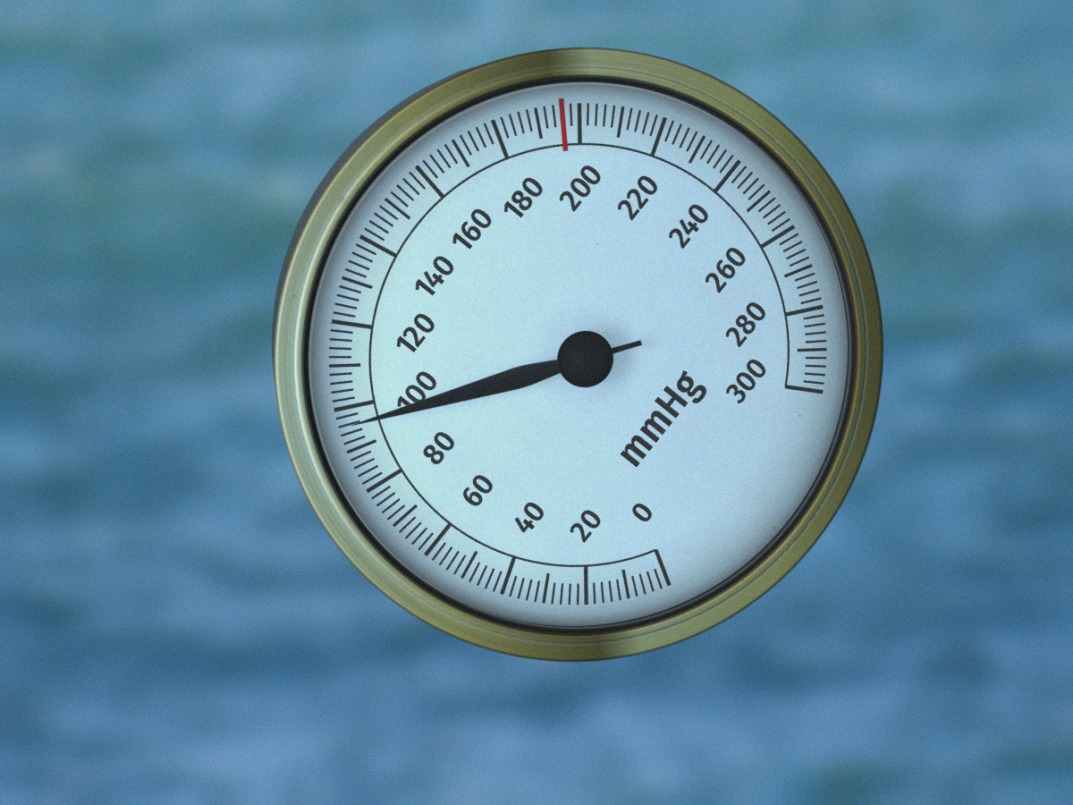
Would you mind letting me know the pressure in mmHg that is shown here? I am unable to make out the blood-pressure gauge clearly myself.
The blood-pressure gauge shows 96 mmHg
